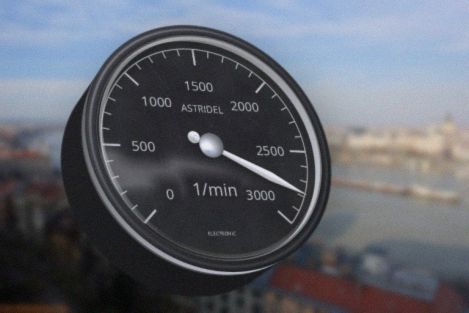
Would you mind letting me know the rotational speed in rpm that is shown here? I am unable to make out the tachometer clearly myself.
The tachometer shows 2800 rpm
